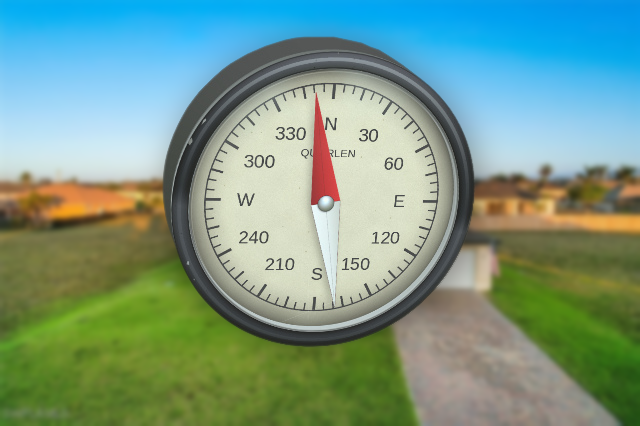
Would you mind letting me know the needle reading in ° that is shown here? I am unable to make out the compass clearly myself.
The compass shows 350 °
